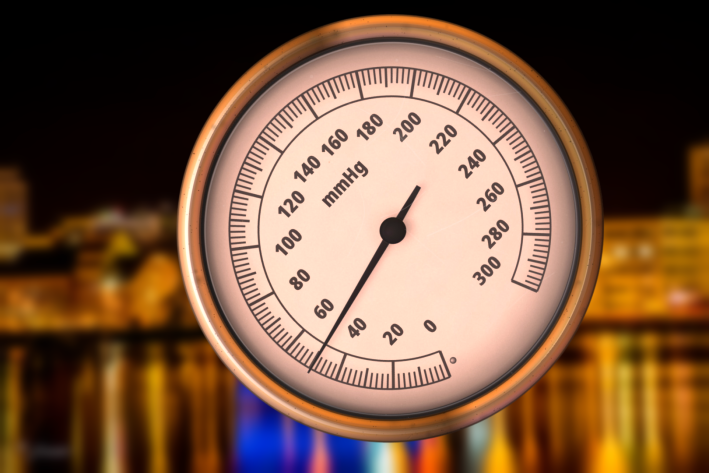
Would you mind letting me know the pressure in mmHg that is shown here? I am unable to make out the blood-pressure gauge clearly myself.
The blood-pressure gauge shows 50 mmHg
